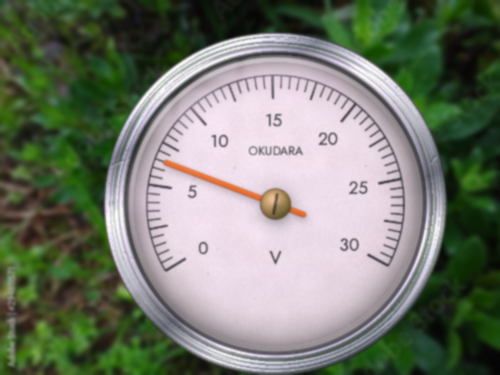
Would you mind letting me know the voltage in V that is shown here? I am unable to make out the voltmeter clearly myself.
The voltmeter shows 6.5 V
